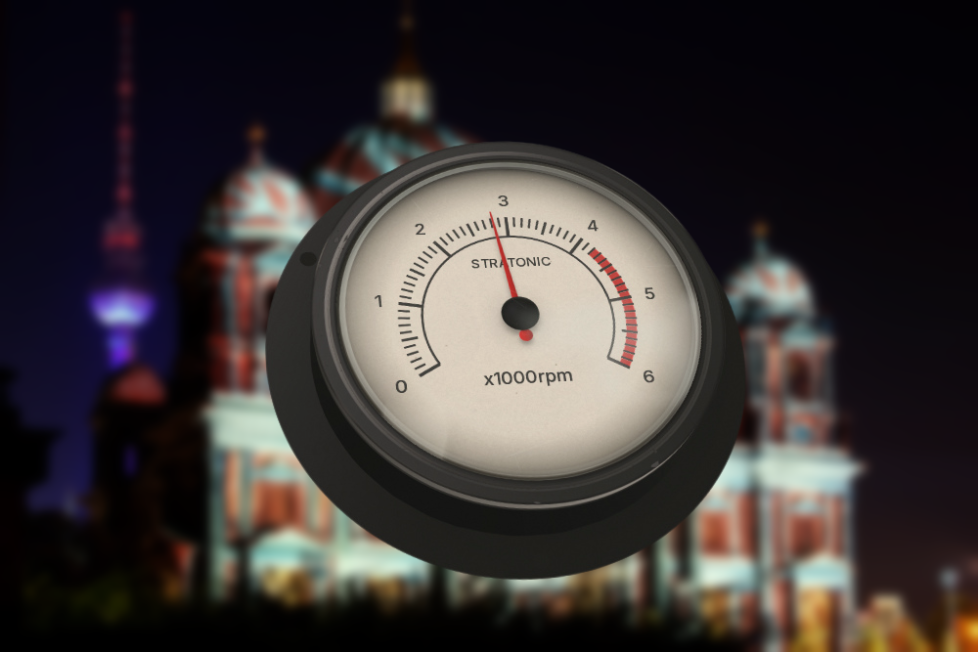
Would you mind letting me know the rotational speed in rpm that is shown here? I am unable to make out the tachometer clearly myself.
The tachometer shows 2800 rpm
